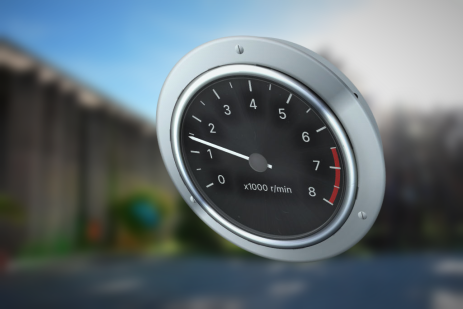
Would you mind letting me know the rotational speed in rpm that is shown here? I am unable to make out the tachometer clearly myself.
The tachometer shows 1500 rpm
